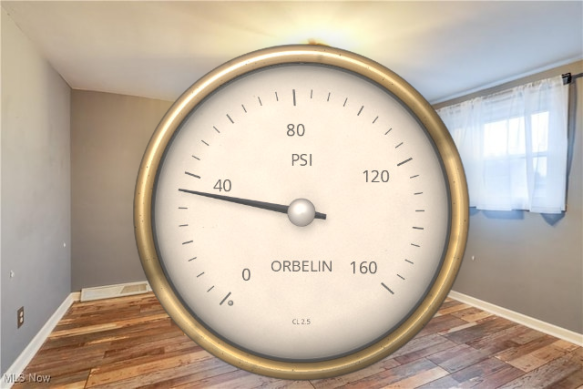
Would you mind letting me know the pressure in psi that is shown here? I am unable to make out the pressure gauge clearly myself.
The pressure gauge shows 35 psi
